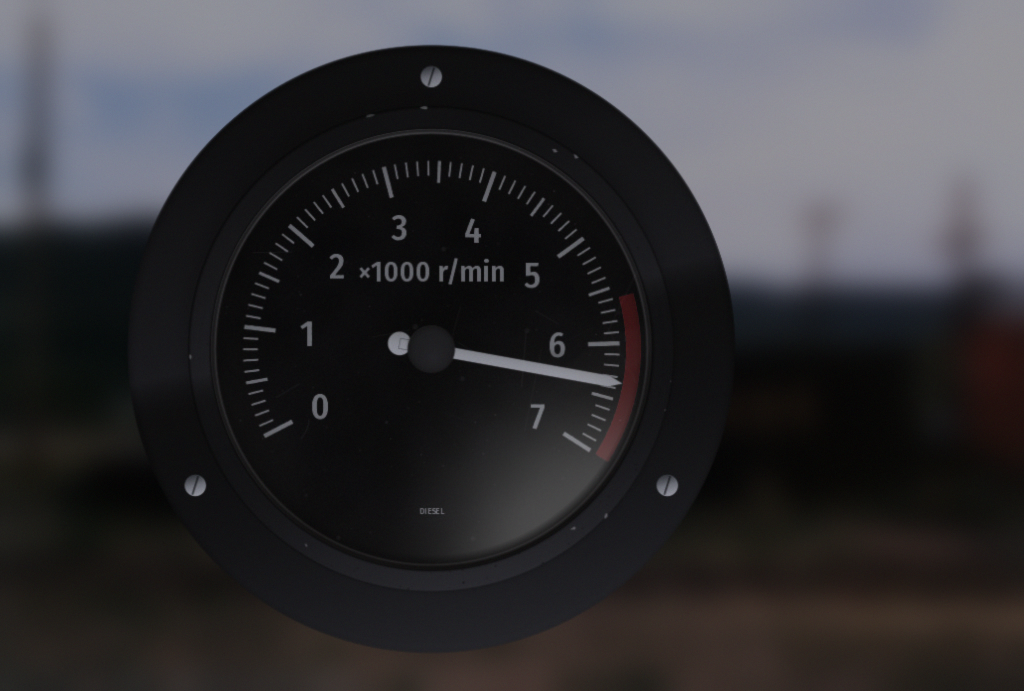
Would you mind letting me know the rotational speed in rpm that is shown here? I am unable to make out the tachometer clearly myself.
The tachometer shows 6350 rpm
